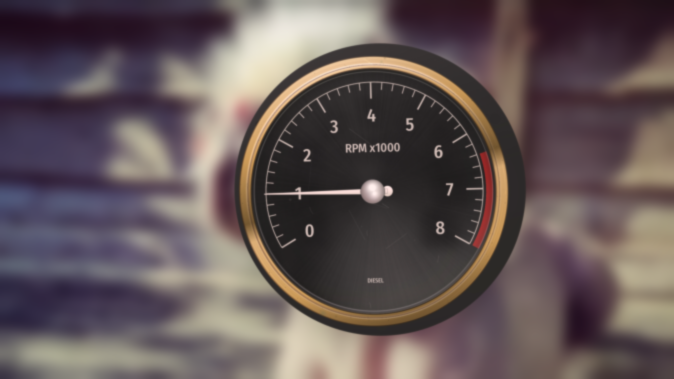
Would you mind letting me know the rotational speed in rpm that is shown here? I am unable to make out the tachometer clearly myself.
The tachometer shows 1000 rpm
